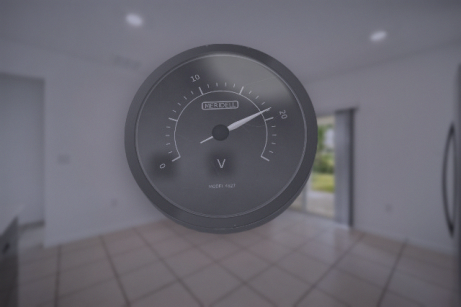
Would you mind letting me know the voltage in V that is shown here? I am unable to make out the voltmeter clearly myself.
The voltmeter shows 19 V
